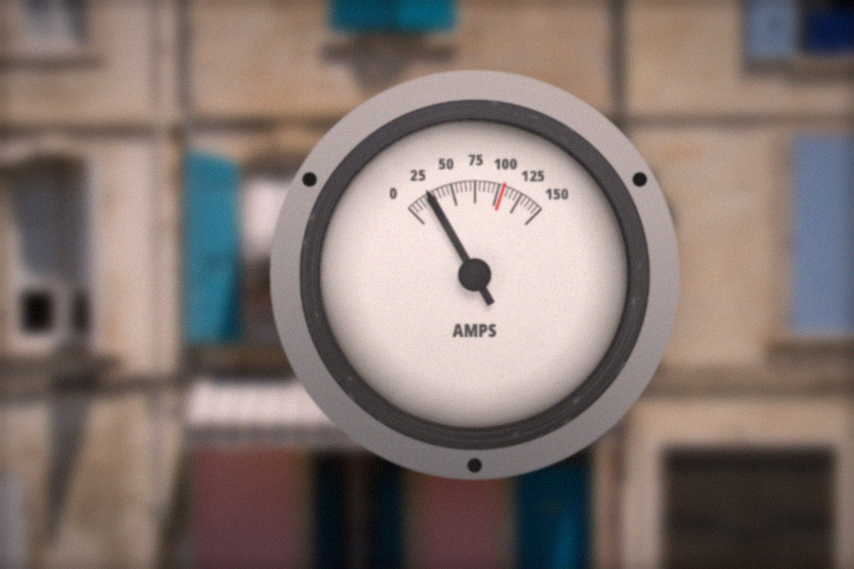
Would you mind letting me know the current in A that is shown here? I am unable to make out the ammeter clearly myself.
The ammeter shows 25 A
